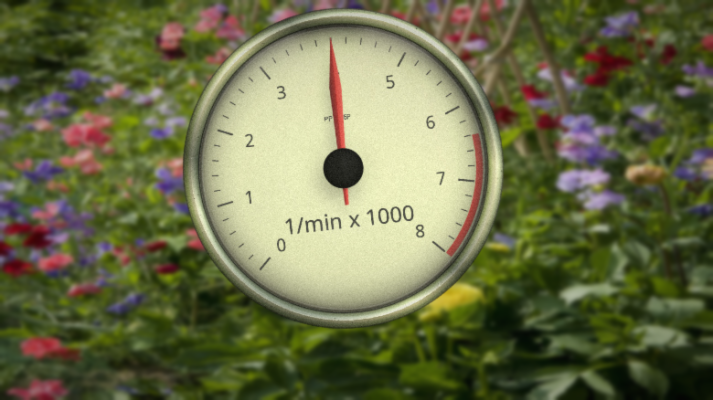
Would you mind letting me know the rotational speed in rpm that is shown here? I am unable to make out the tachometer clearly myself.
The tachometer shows 4000 rpm
